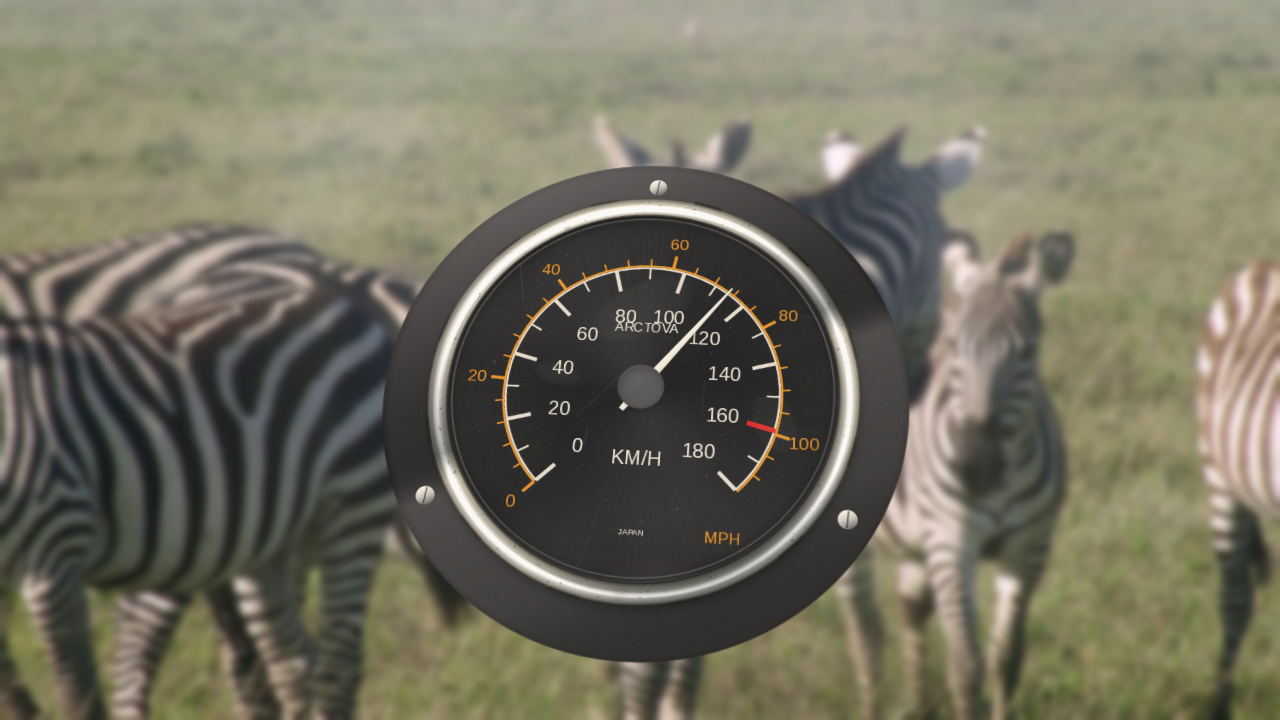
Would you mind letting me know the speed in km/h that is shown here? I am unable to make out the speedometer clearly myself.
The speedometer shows 115 km/h
